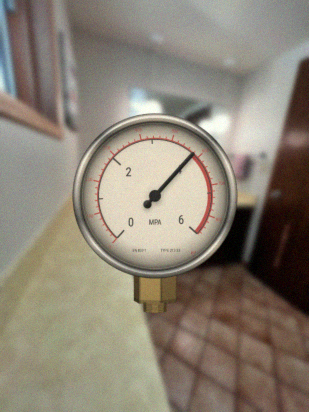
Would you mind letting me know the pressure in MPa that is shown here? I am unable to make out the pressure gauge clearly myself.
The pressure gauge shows 4 MPa
